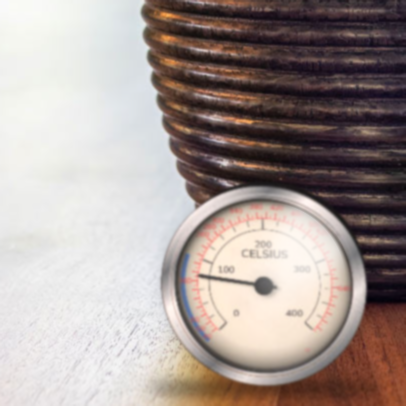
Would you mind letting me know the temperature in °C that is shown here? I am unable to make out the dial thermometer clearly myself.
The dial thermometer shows 80 °C
